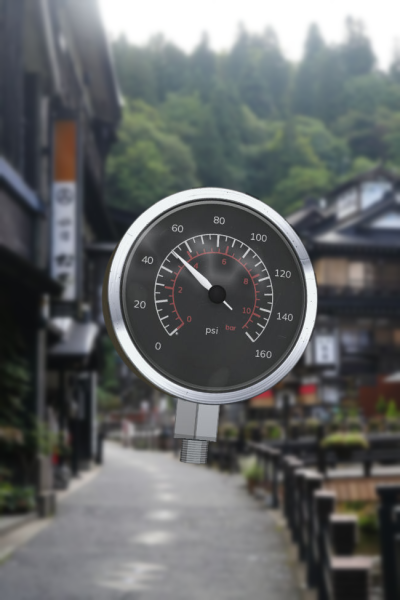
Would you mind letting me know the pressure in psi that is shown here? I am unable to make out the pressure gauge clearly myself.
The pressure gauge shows 50 psi
